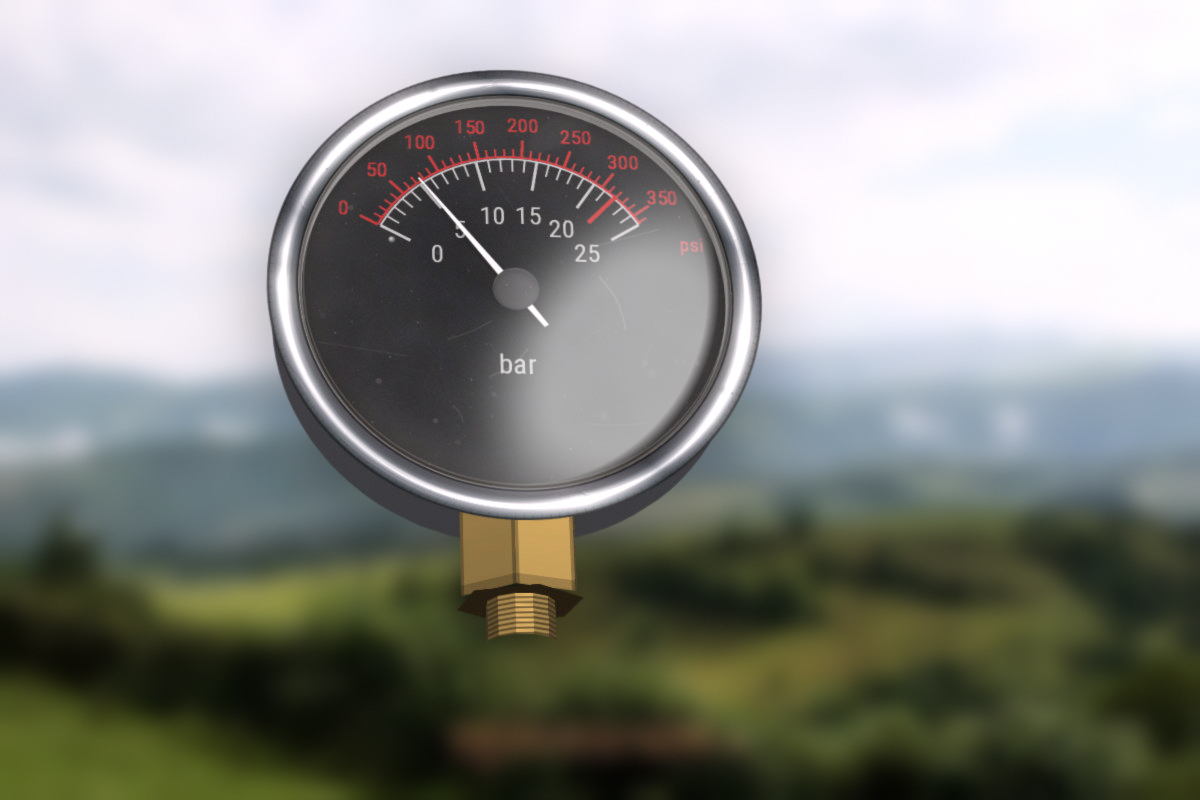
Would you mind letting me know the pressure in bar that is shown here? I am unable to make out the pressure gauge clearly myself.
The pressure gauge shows 5 bar
